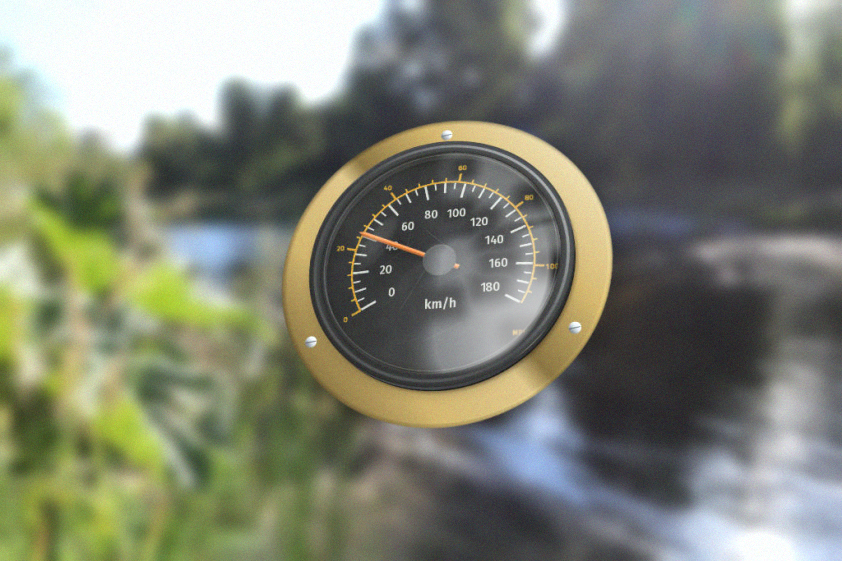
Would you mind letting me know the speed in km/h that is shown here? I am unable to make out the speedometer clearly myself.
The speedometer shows 40 km/h
